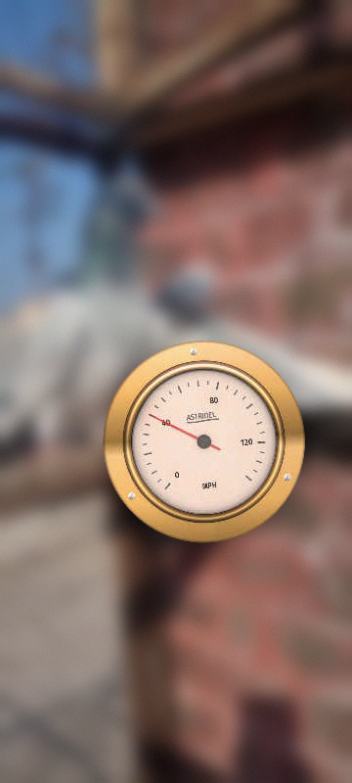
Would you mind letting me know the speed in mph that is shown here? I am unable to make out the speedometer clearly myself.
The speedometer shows 40 mph
